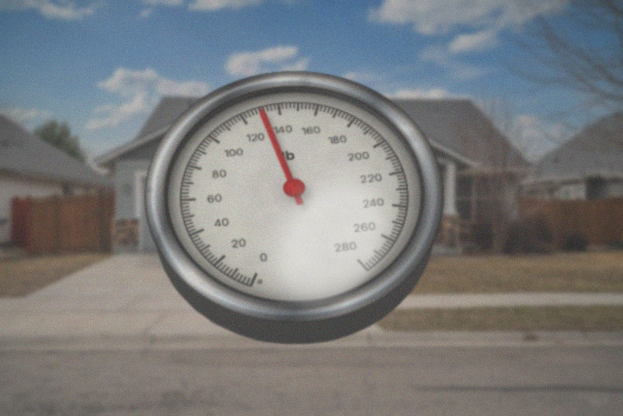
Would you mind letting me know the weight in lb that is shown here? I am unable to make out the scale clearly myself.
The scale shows 130 lb
